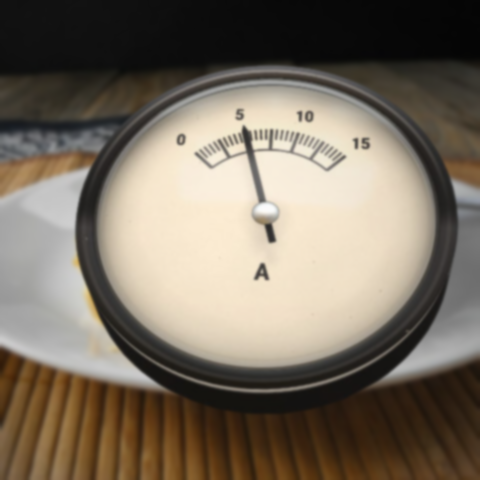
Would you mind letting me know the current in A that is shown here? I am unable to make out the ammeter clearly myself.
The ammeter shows 5 A
